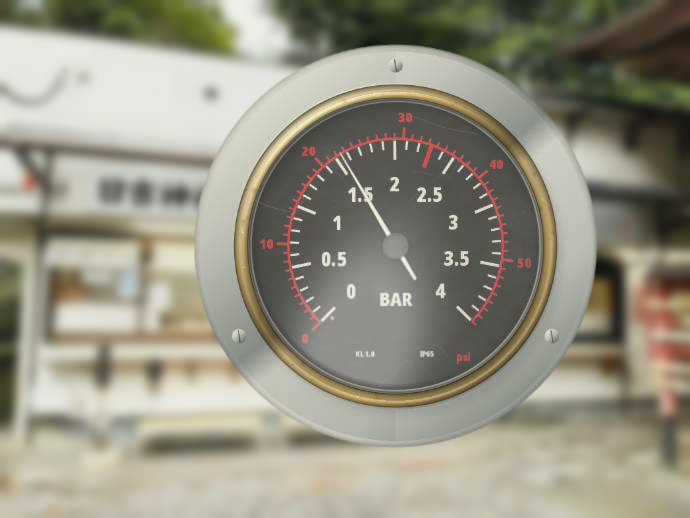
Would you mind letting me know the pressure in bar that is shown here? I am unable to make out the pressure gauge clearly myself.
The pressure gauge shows 1.55 bar
